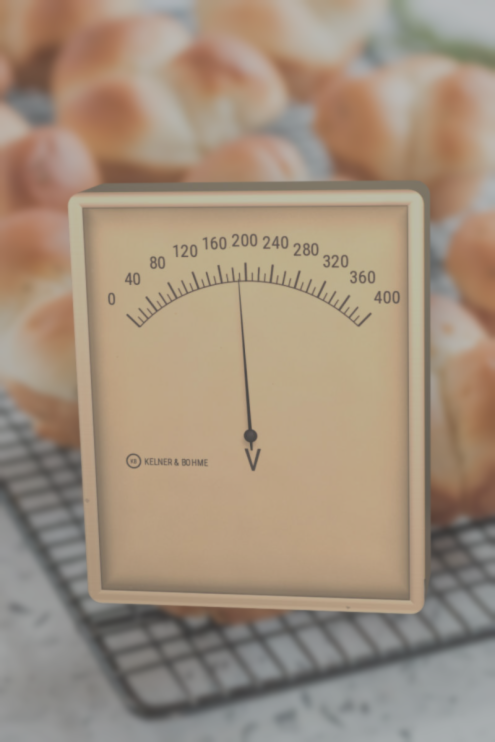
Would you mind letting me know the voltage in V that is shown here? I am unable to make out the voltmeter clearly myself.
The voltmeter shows 190 V
